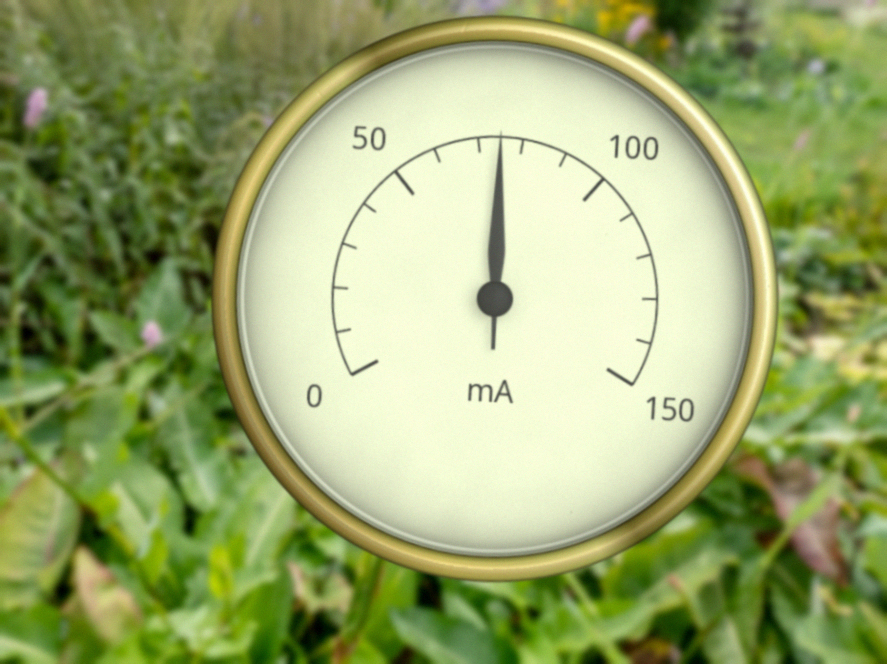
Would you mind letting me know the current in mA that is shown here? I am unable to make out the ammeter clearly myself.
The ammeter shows 75 mA
